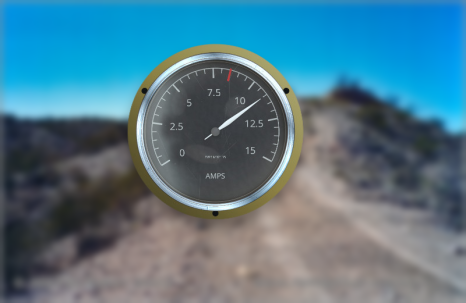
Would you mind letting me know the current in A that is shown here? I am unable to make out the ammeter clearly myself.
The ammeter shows 11 A
